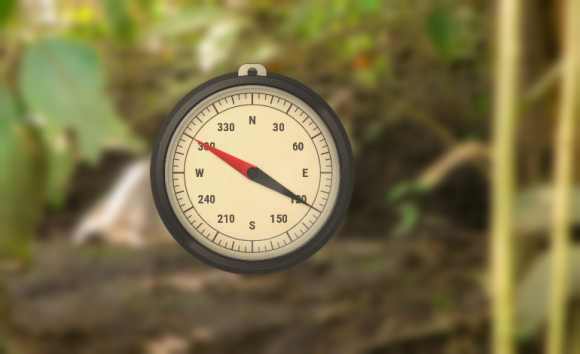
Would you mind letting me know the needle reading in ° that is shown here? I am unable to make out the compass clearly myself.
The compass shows 300 °
